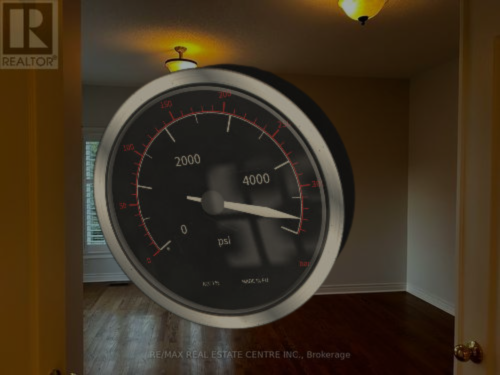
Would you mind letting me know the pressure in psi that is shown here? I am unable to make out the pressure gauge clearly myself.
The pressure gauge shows 4750 psi
